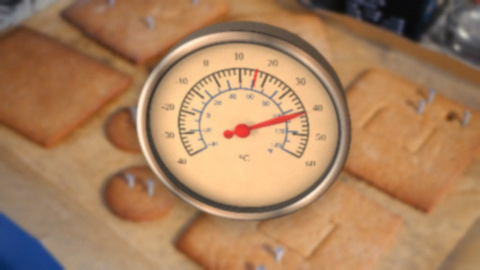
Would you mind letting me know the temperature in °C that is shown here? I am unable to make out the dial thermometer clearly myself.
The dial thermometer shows 40 °C
